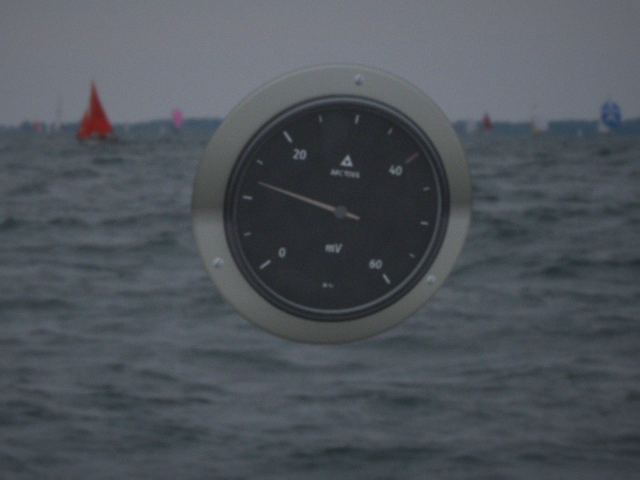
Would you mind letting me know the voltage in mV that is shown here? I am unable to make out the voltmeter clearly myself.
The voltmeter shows 12.5 mV
